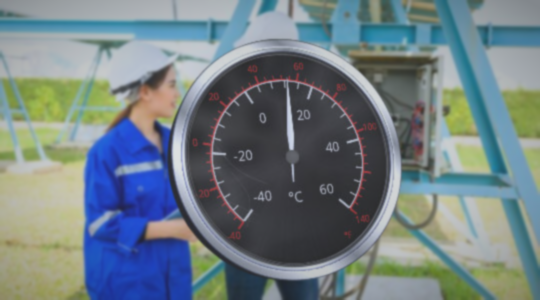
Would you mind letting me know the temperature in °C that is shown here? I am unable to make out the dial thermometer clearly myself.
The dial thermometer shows 12 °C
